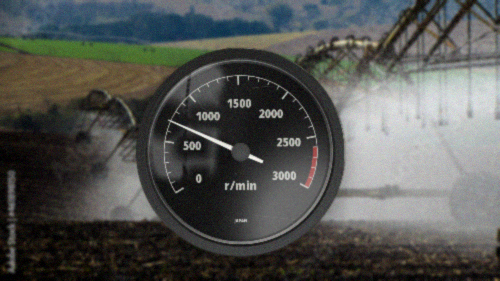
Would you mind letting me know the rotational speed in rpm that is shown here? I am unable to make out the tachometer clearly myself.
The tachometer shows 700 rpm
